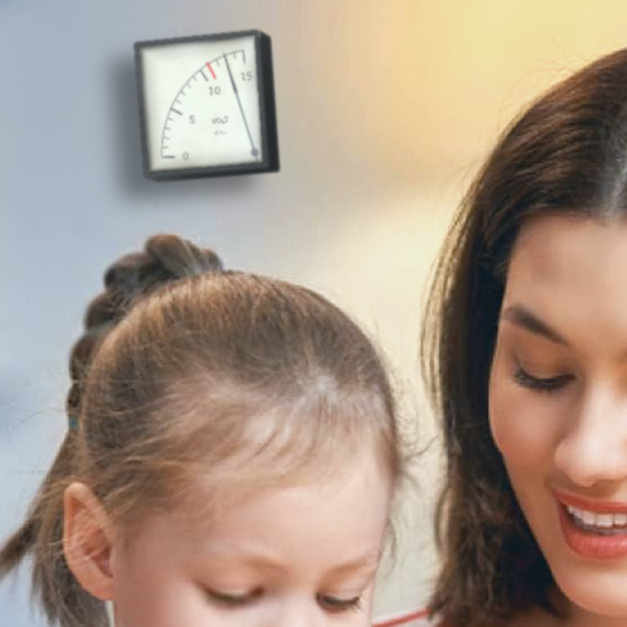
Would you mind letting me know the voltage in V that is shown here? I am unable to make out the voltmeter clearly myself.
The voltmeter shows 13 V
